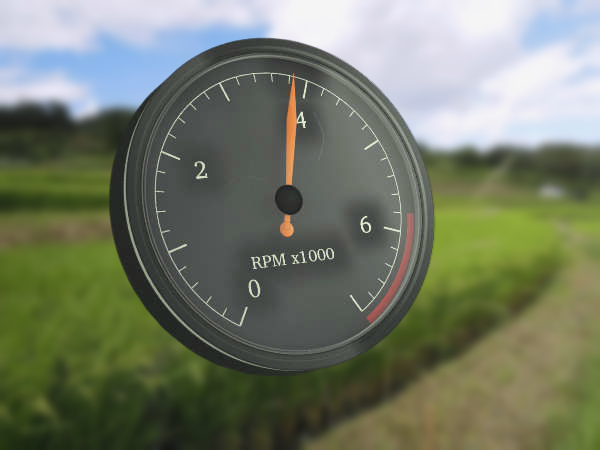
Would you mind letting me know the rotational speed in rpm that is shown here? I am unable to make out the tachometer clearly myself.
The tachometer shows 3800 rpm
